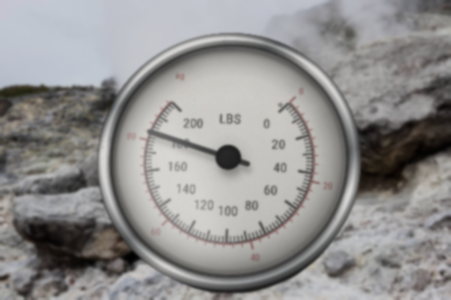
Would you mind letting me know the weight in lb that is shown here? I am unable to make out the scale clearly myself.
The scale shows 180 lb
